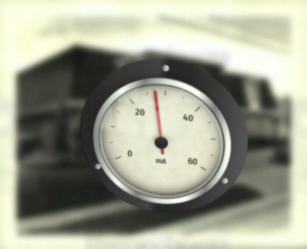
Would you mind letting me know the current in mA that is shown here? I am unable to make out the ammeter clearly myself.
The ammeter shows 27.5 mA
